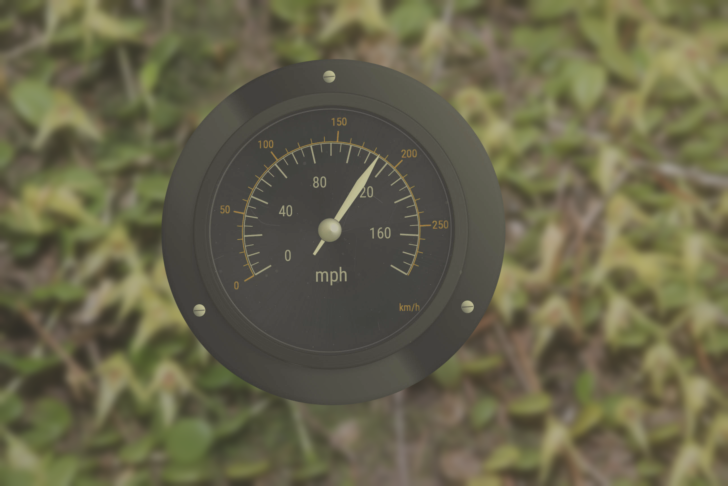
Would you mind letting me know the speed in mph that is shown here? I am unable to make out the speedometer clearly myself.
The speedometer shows 115 mph
